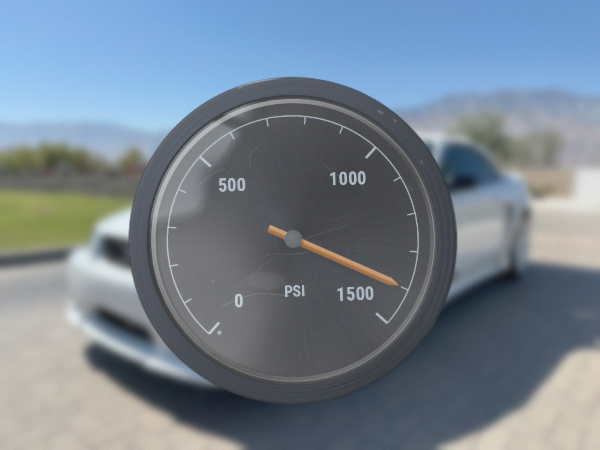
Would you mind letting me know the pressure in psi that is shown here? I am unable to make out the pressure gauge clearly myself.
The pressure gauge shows 1400 psi
